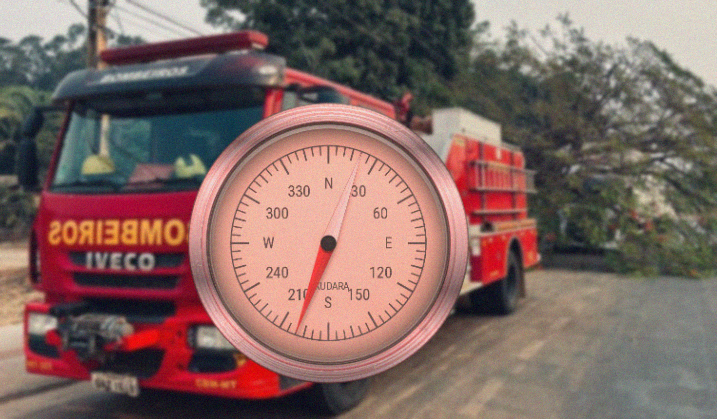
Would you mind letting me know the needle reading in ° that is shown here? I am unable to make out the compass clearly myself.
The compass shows 200 °
